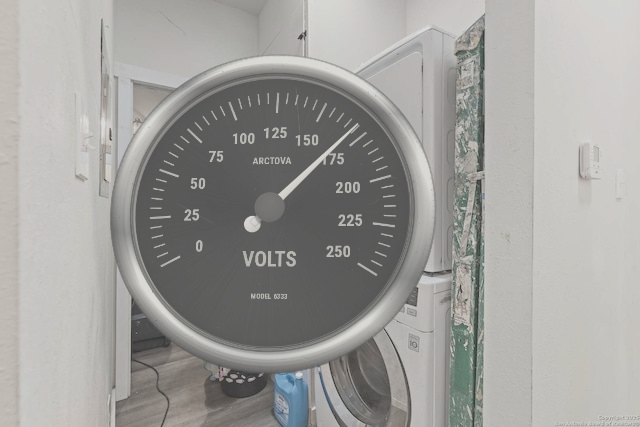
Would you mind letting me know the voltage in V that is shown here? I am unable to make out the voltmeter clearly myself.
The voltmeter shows 170 V
